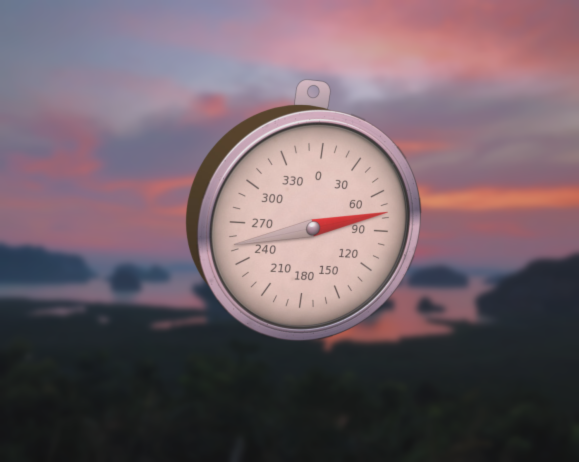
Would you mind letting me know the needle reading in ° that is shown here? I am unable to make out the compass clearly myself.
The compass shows 75 °
